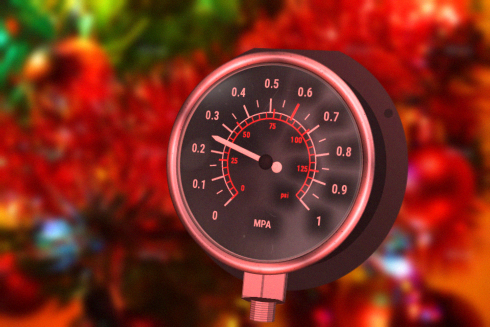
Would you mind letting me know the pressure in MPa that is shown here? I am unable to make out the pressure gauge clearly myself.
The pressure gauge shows 0.25 MPa
